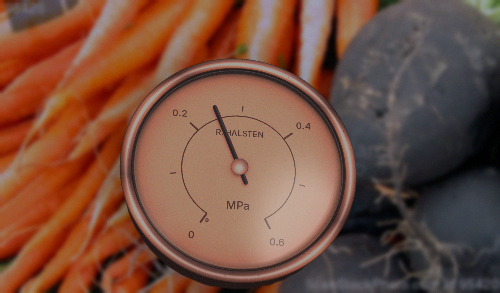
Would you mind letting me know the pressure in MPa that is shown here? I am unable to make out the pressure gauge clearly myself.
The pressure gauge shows 0.25 MPa
